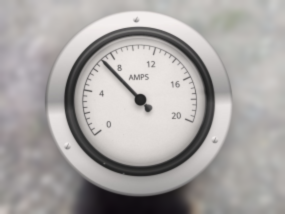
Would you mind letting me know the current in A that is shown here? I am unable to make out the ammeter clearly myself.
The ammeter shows 7 A
